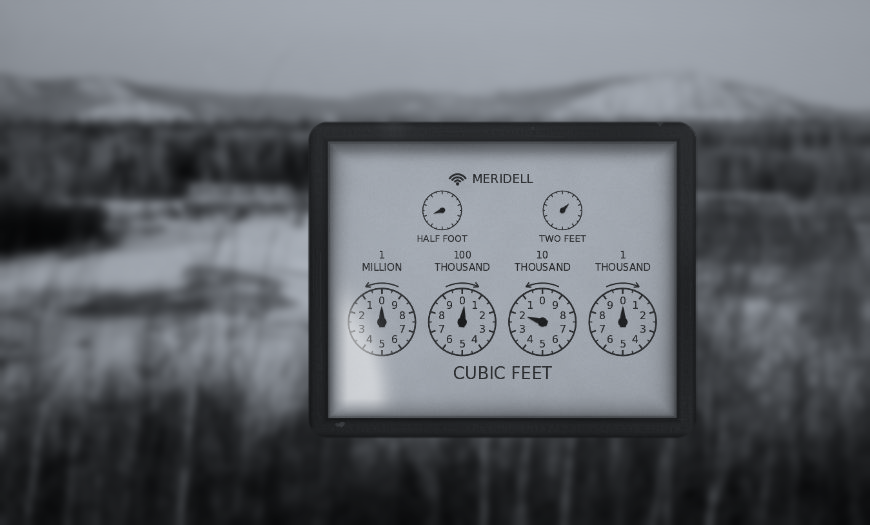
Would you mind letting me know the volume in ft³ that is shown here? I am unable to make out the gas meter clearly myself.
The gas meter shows 2000 ft³
